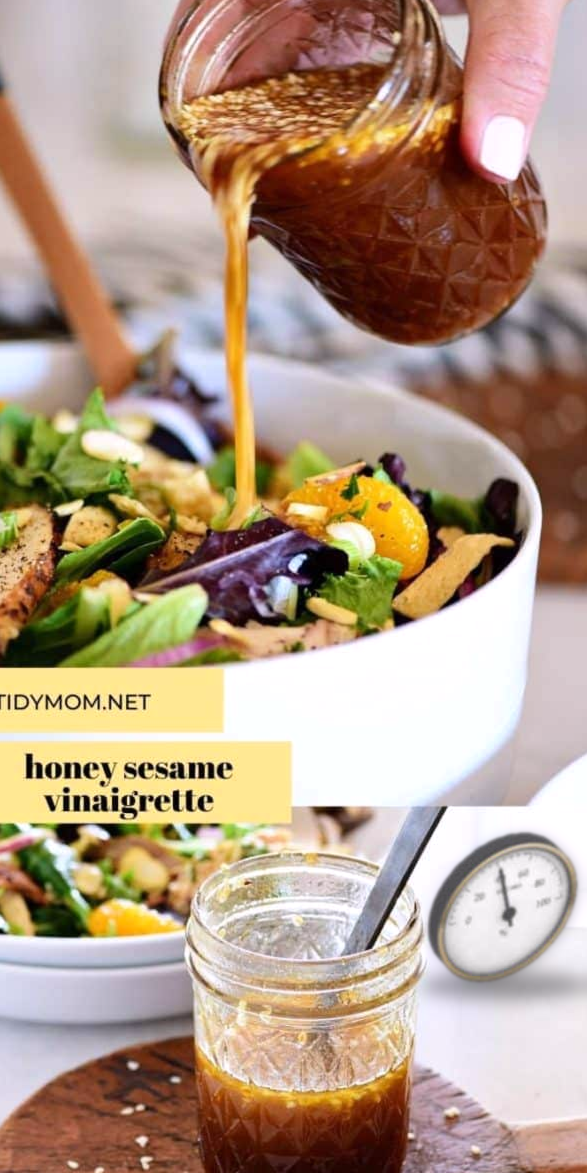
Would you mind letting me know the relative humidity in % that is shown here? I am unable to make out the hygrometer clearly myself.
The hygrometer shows 40 %
